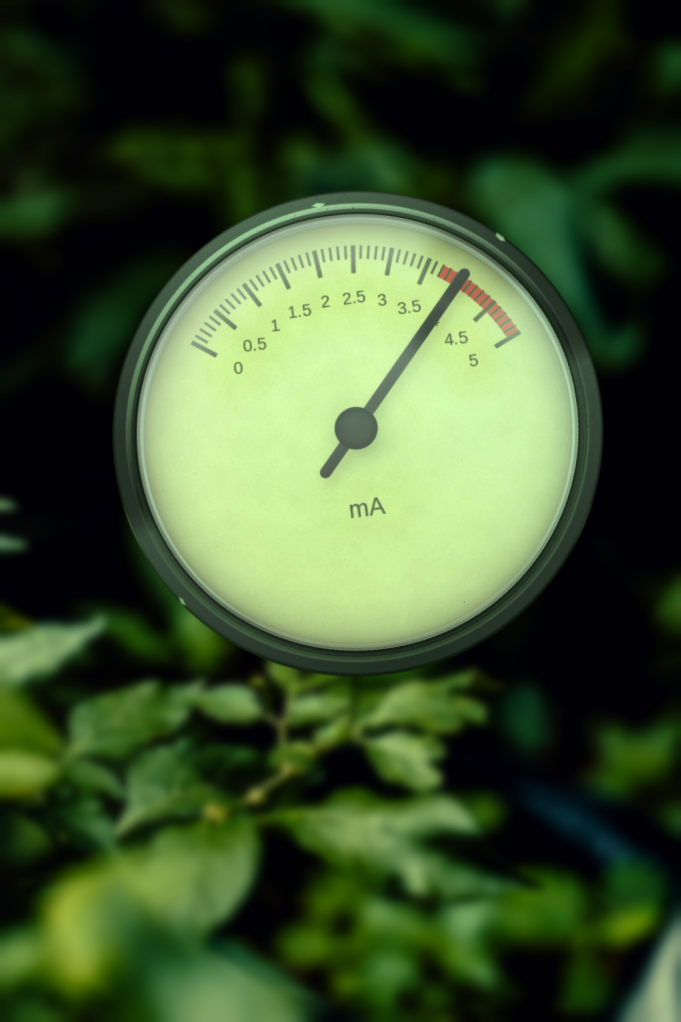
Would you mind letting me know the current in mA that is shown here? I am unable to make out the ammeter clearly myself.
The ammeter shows 4 mA
